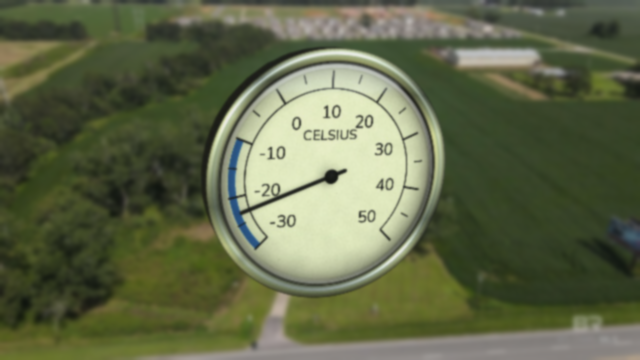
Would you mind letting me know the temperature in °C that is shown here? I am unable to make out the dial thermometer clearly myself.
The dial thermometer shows -22.5 °C
